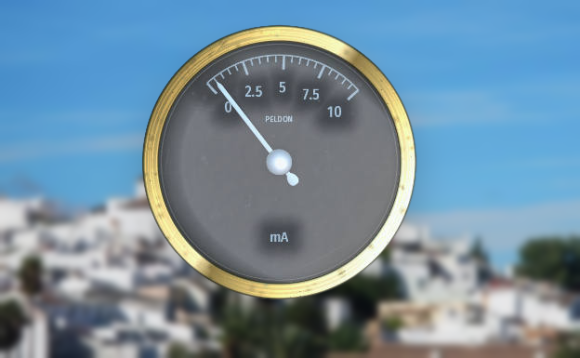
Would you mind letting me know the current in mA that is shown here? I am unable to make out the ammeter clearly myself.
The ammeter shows 0.5 mA
